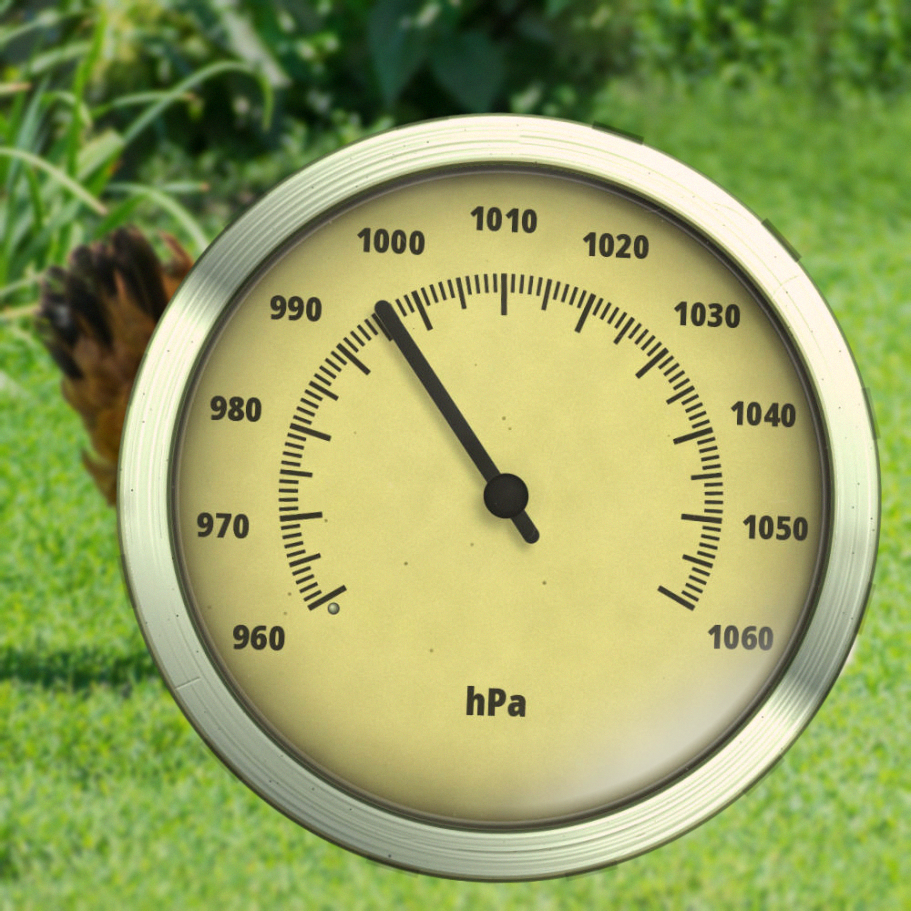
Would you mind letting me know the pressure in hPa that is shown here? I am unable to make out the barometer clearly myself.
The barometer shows 996 hPa
